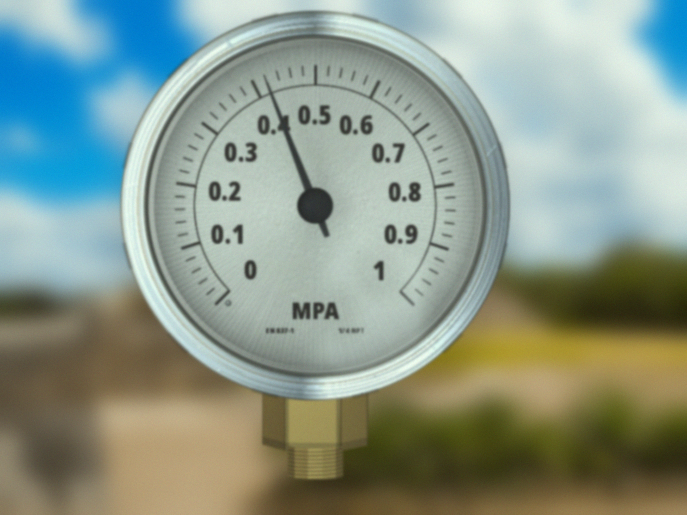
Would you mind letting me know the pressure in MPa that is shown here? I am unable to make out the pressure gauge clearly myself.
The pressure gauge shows 0.42 MPa
